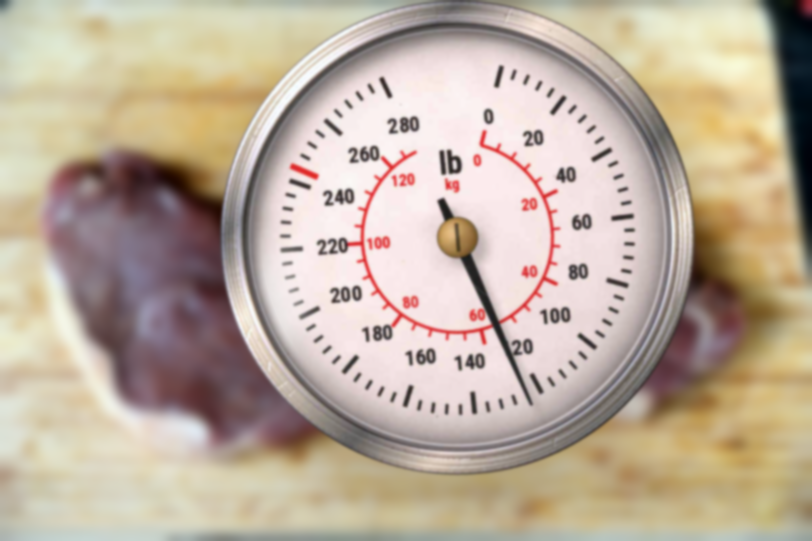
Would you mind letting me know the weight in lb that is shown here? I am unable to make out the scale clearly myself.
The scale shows 124 lb
